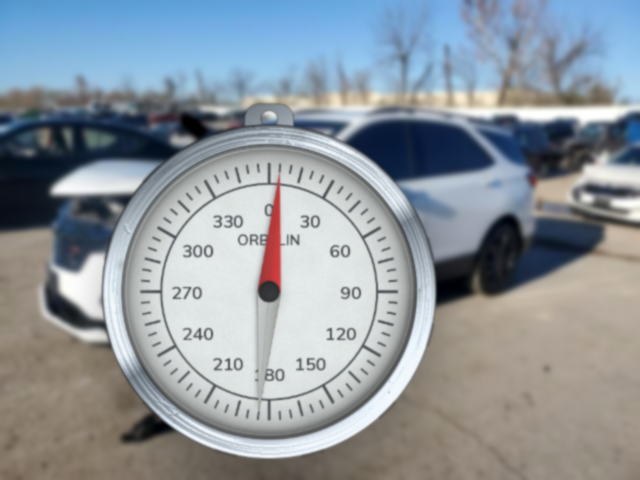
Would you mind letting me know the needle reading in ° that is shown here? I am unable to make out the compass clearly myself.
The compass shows 5 °
